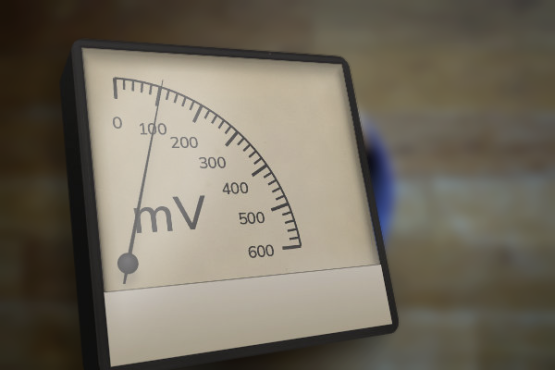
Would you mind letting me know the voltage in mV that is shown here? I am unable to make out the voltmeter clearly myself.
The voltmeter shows 100 mV
